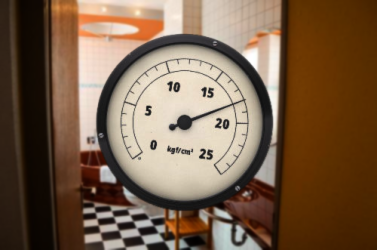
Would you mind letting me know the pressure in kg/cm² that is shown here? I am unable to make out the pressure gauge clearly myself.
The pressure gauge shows 18 kg/cm²
